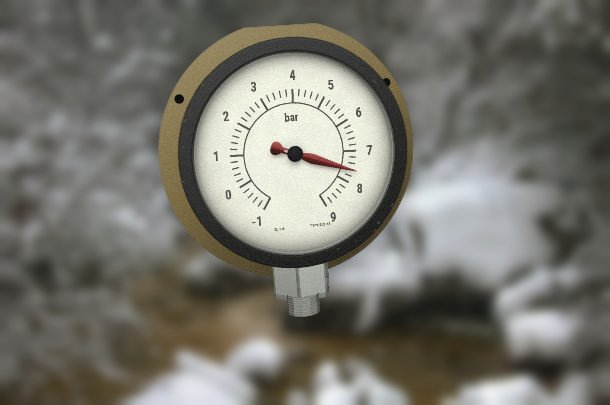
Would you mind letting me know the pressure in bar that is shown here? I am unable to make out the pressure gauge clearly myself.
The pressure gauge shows 7.6 bar
